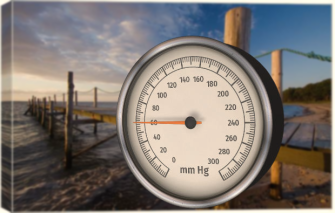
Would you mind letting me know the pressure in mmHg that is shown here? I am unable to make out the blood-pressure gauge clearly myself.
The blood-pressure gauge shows 60 mmHg
